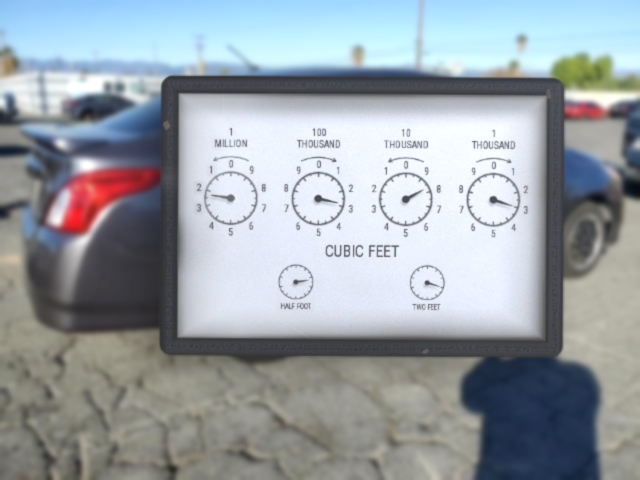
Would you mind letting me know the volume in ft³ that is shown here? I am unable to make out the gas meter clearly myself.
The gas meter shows 228300 ft³
